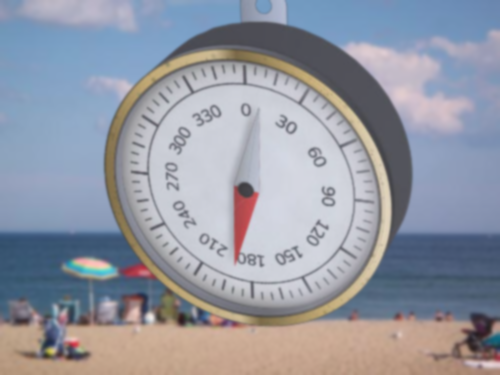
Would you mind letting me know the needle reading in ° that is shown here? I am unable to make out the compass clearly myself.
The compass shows 190 °
